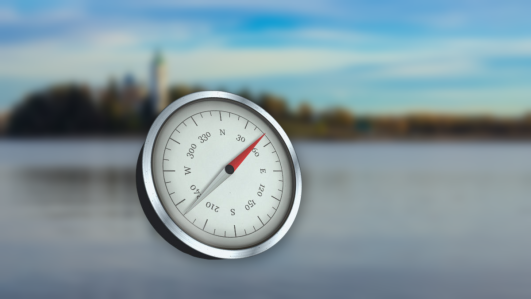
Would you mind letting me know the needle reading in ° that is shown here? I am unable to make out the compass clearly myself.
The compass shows 50 °
